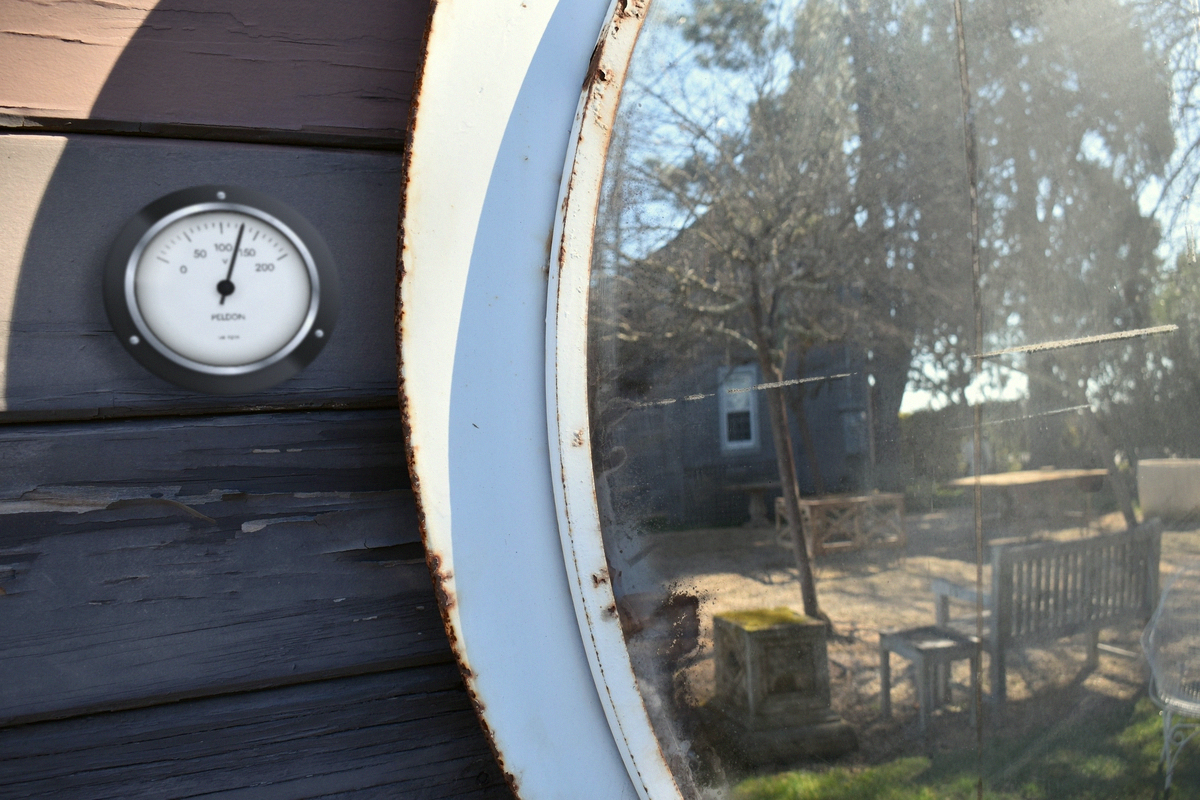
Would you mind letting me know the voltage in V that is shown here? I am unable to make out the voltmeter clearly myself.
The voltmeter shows 130 V
